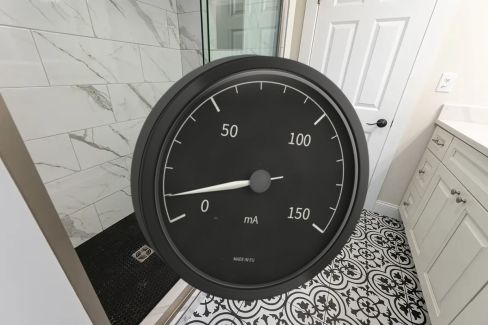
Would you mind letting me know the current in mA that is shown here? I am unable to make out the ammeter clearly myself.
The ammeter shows 10 mA
